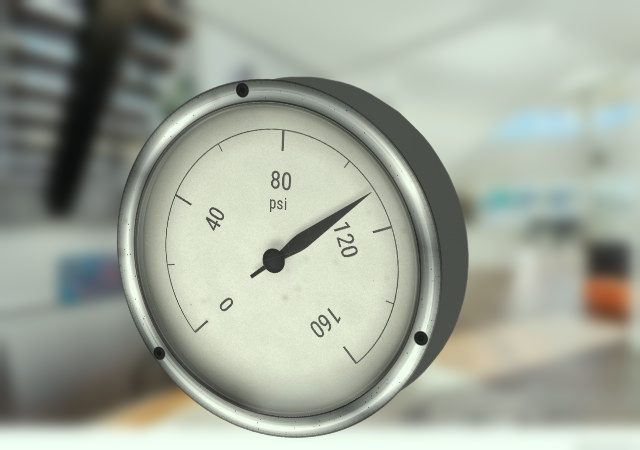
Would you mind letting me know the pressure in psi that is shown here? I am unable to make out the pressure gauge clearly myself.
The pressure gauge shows 110 psi
